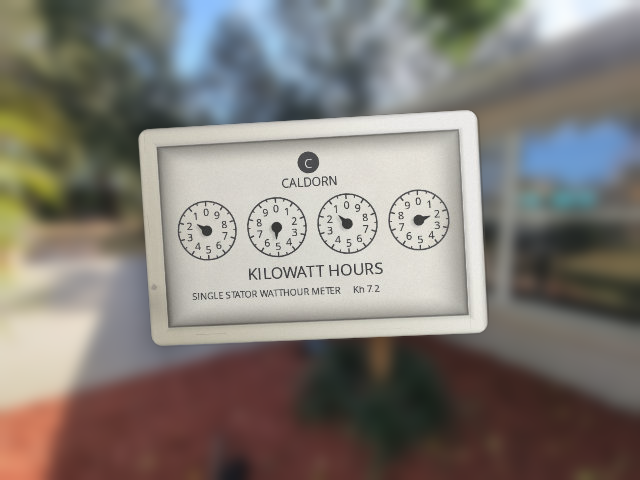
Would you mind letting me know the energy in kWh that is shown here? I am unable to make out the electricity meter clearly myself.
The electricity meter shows 1512 kWh
